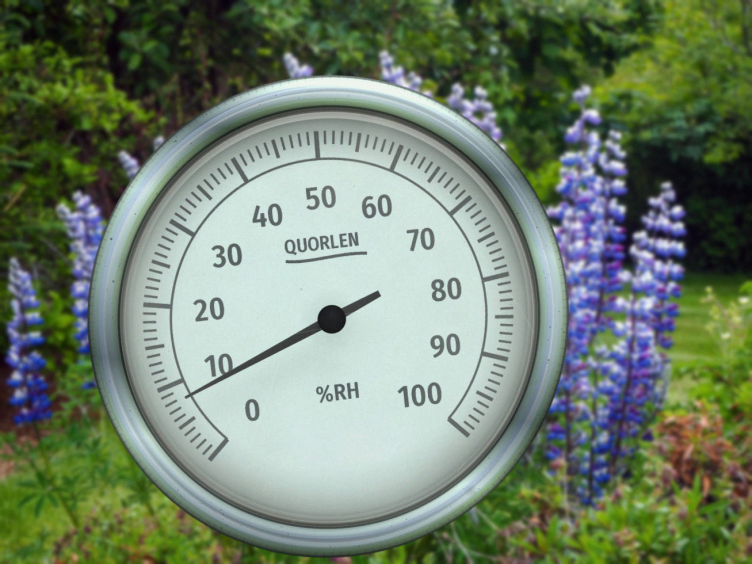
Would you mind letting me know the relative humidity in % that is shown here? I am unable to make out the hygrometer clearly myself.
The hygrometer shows 8 %
